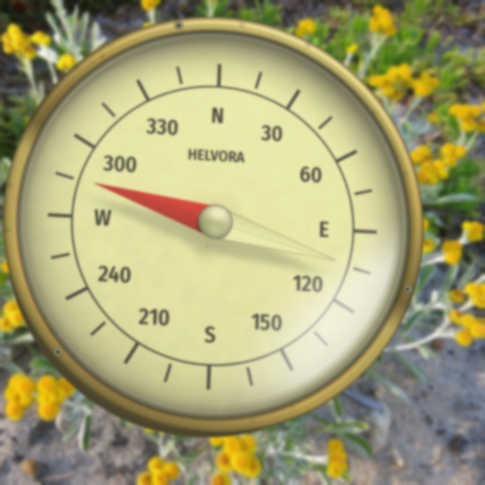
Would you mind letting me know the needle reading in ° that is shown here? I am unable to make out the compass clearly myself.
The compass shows 285 °
